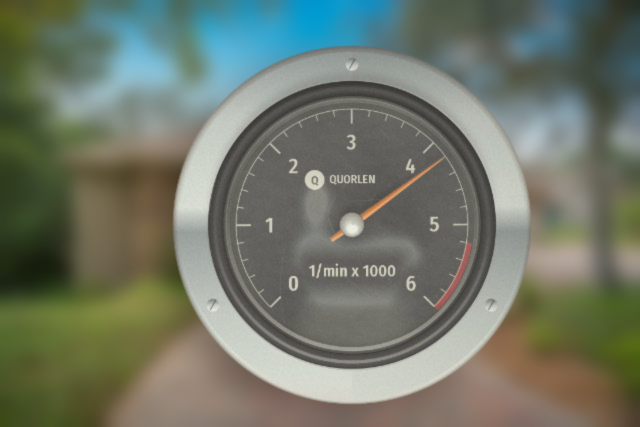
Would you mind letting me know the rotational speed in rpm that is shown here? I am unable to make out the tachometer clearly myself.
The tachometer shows 4200 rpm
